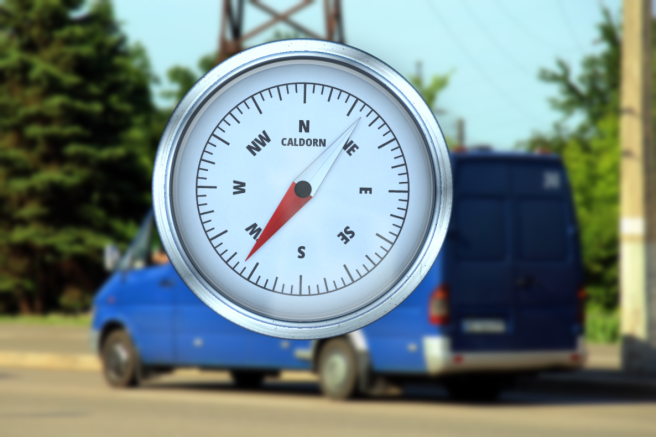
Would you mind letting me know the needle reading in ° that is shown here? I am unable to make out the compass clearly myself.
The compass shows 217.5 °
